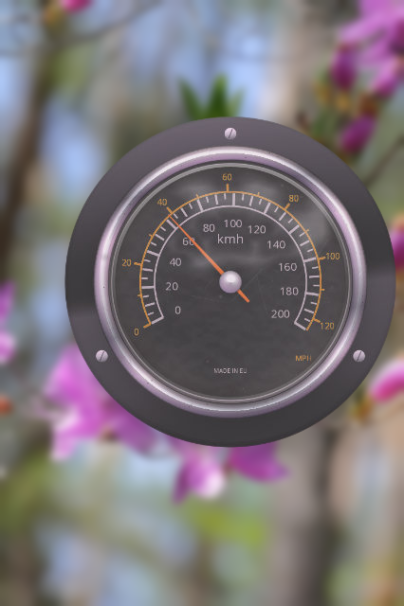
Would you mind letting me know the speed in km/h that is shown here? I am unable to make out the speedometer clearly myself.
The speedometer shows 62.5 km/h
